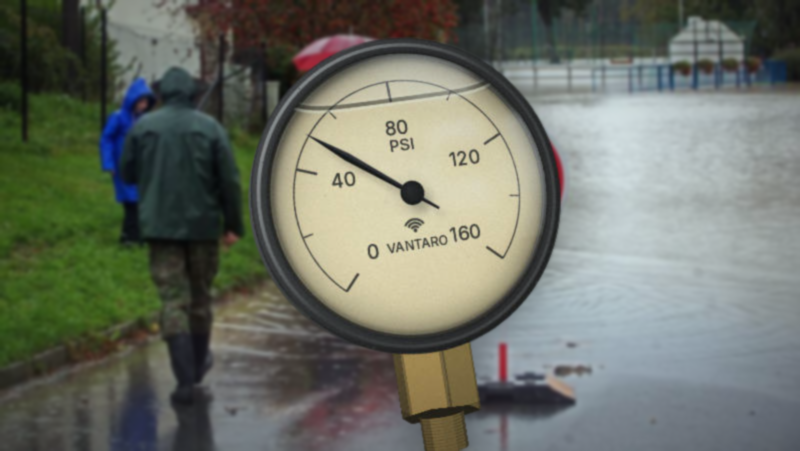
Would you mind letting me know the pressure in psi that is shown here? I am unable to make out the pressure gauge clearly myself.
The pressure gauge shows 50 psi
